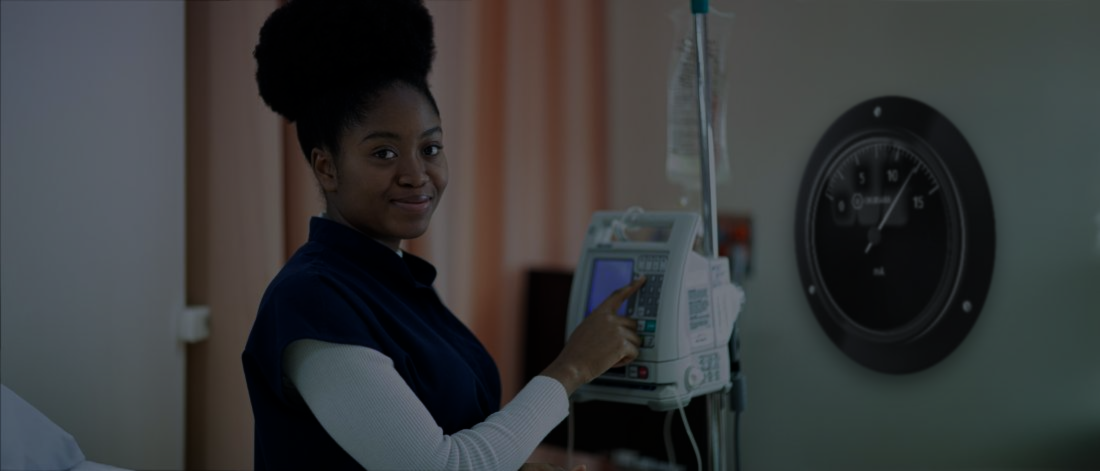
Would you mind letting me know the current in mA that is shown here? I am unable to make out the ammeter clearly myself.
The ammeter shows 12.5 mA
